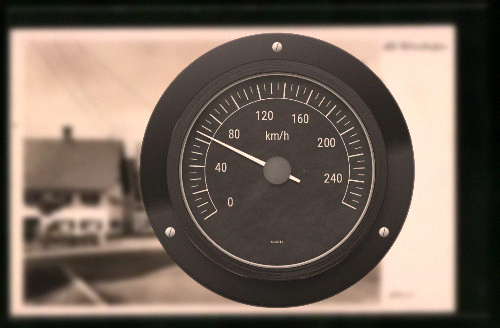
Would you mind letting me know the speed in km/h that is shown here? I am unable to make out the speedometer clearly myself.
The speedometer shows 65 km/h
